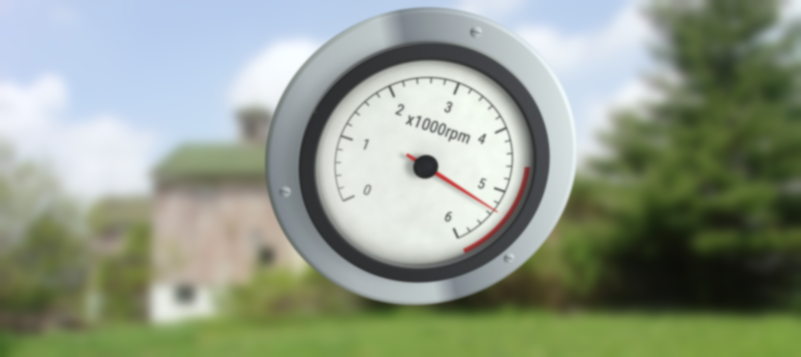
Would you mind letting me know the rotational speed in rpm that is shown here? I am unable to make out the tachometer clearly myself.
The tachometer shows 5300 rpm
